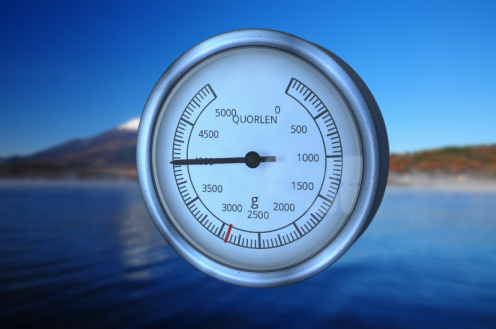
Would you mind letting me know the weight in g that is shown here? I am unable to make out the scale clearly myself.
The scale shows 4000 g
